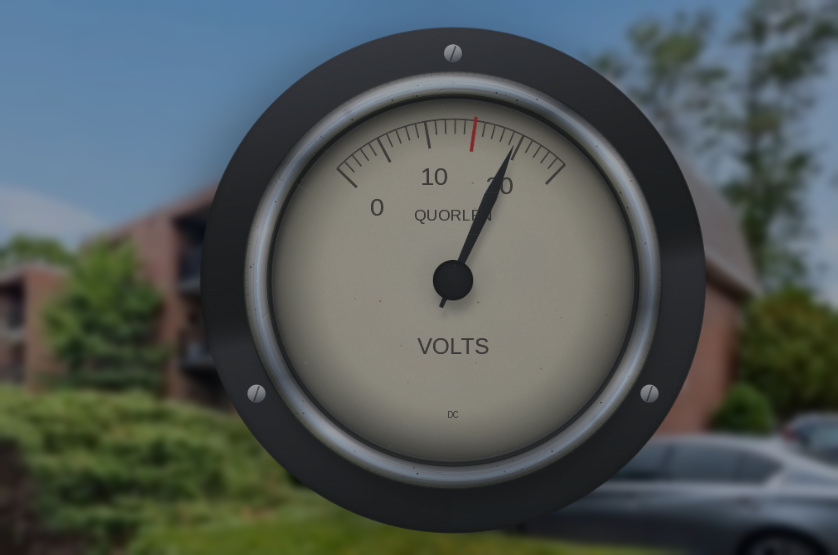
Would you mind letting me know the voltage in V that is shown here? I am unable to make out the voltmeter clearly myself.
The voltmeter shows 19.5 V
